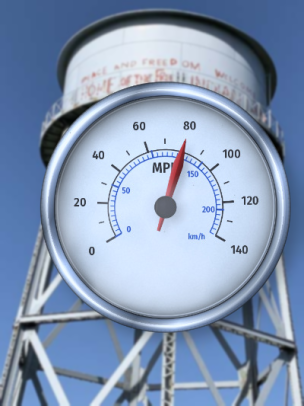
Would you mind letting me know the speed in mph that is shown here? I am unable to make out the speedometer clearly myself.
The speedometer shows 80 mph
